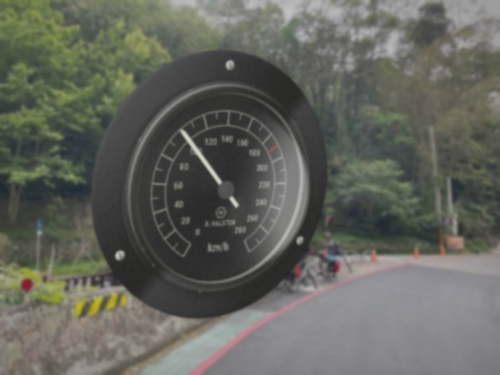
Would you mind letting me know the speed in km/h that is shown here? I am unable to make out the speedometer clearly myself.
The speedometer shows 100 km/h
